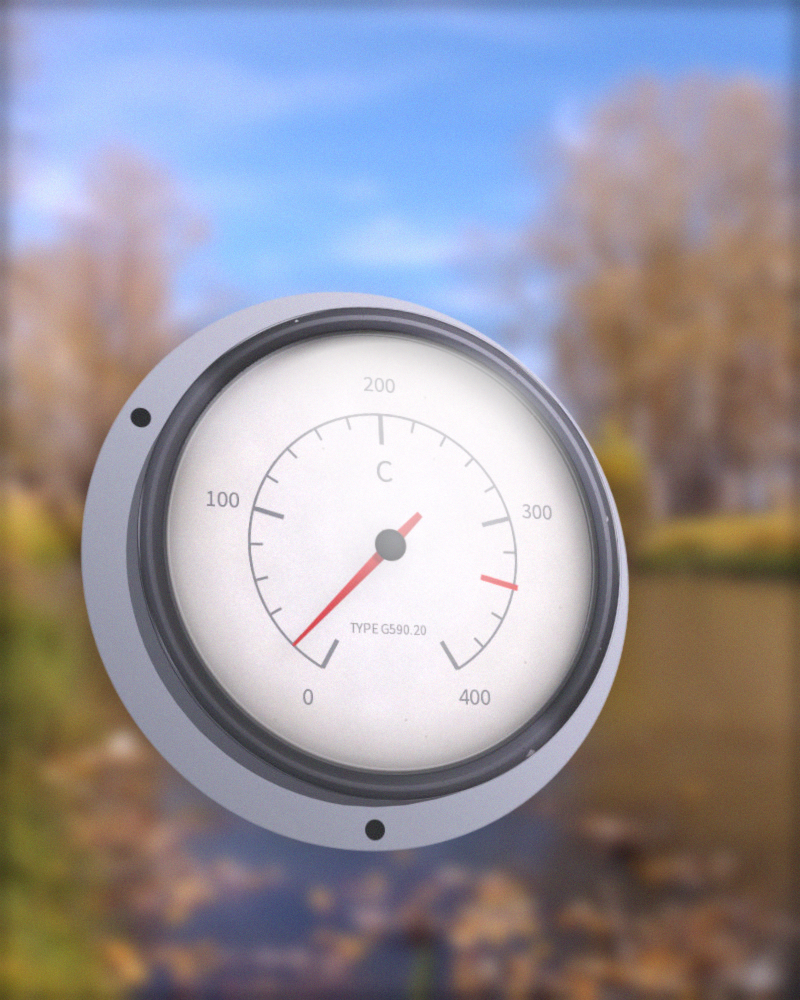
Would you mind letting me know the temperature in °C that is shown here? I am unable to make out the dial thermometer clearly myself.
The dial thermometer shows 20 °C
